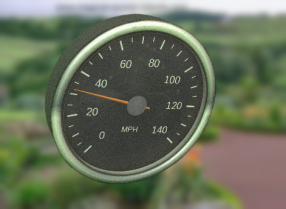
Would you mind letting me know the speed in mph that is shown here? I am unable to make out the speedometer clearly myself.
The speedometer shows 32.5 mph
